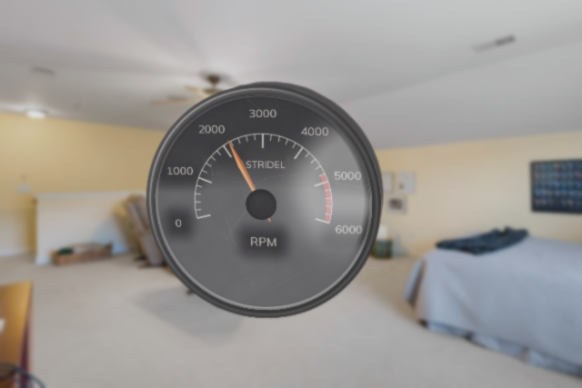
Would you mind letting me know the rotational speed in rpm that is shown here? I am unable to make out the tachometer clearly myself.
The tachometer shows 2200 rpm
